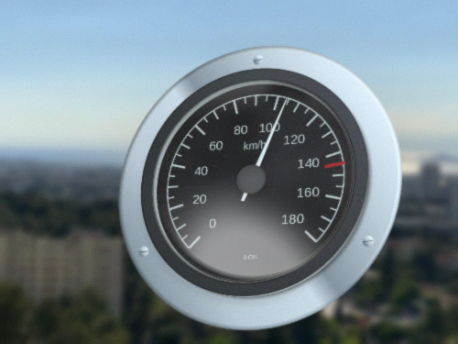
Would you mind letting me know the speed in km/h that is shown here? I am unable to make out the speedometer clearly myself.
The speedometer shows 105 km/h
